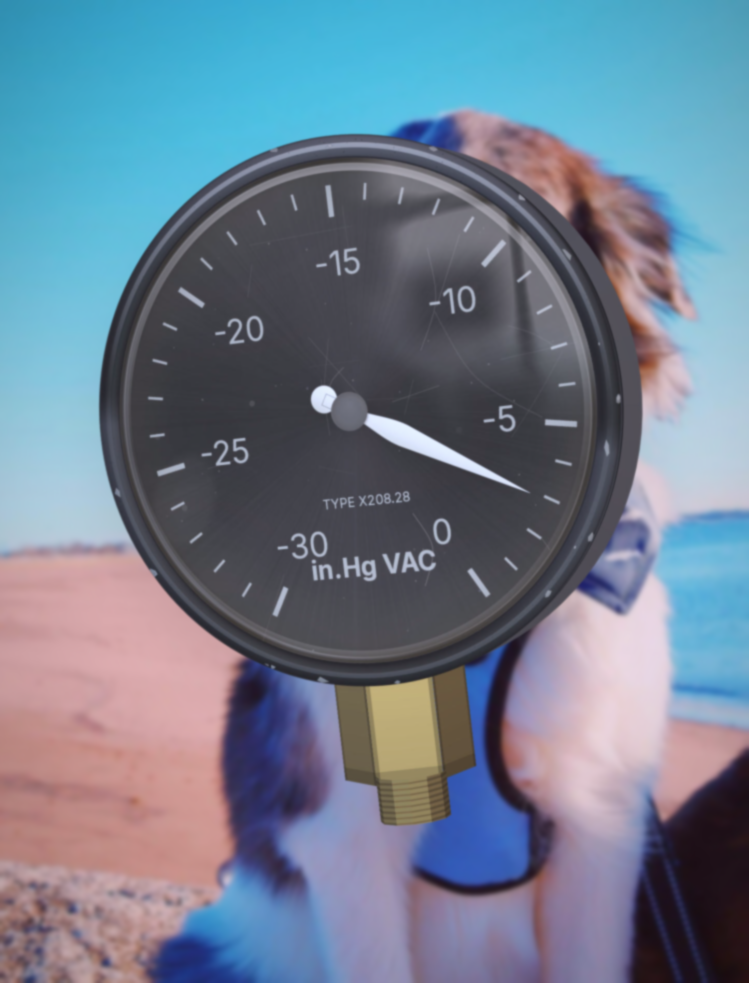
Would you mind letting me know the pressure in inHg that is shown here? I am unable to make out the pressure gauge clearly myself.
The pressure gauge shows -3 inHg
